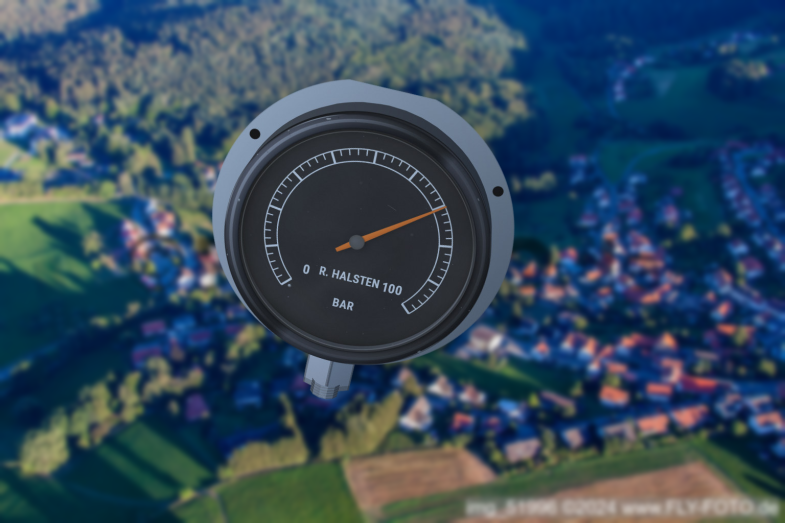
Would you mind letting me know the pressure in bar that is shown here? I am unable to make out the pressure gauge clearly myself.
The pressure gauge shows 70 bar
